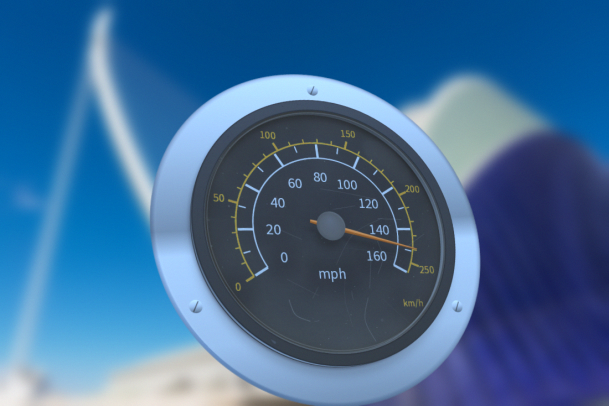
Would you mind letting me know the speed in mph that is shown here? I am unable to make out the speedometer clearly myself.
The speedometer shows 150 mph
